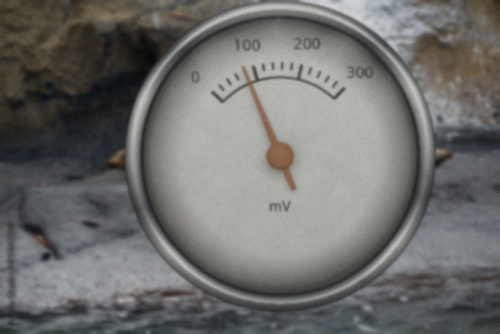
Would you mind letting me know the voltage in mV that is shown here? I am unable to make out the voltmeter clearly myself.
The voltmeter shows 80 mV
